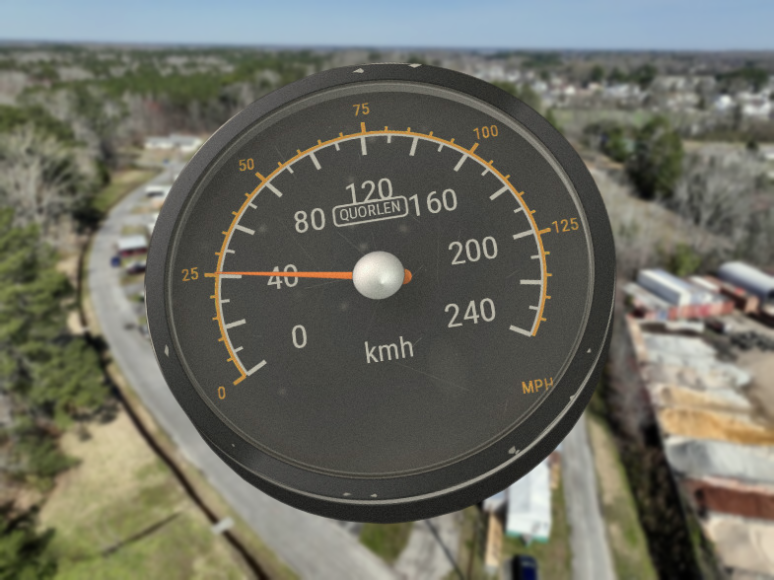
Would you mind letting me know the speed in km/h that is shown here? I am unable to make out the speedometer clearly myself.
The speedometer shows 40 km/h
